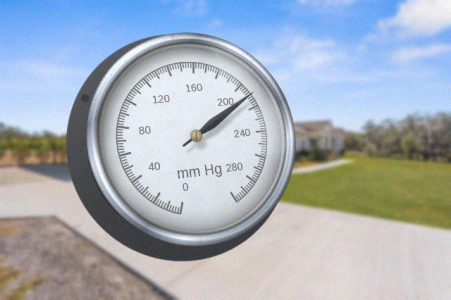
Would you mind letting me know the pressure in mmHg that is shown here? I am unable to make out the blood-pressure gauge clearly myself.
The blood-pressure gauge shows 210 mmHg
